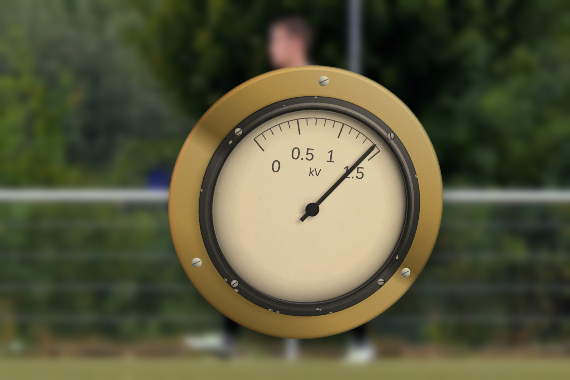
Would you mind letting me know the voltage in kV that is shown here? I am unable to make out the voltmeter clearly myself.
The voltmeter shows 1.4 kV
